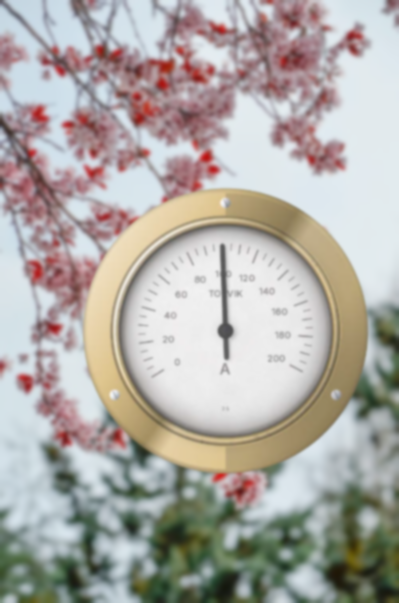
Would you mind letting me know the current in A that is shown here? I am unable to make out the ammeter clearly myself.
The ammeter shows 100 A
